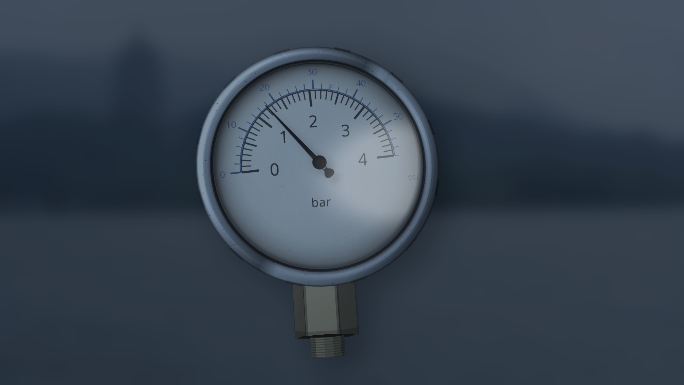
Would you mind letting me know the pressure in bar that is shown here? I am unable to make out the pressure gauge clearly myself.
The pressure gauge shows 1.2 bar
